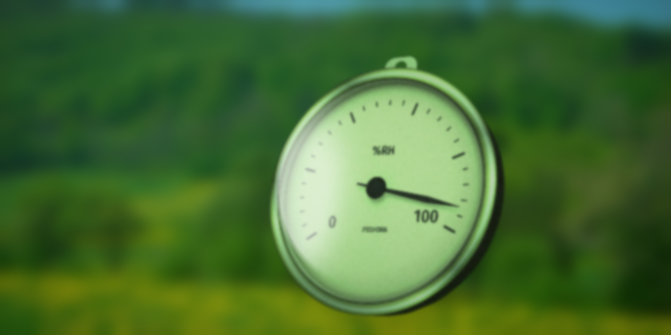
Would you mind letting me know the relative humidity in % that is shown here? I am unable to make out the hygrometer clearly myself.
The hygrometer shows 94 %
